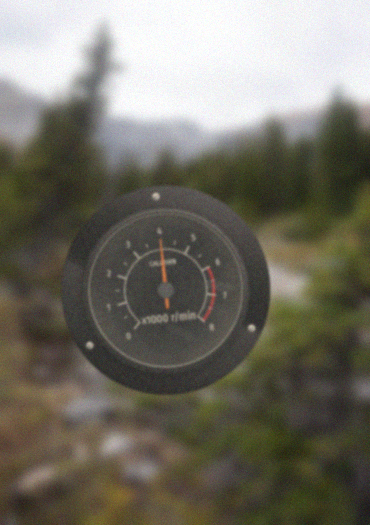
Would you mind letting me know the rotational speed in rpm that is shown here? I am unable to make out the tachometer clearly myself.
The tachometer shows 4000 rpm
